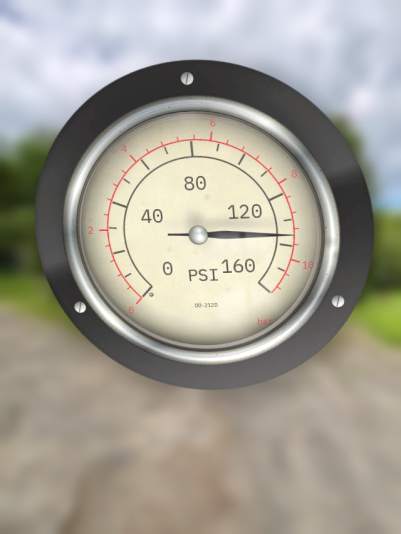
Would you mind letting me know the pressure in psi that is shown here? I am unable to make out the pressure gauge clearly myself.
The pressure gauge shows 135 psi
